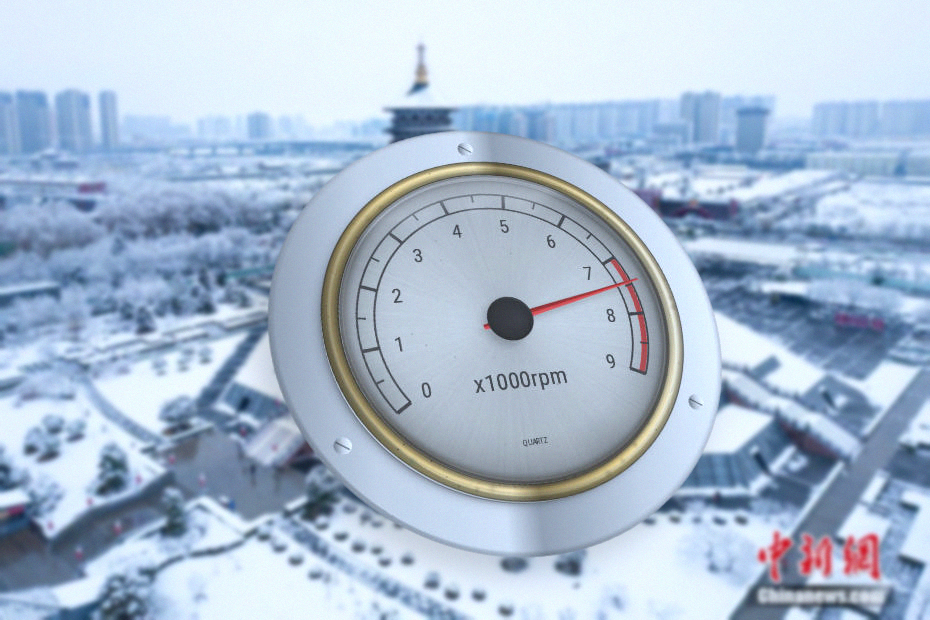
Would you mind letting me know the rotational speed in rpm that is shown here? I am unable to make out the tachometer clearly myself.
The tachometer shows 7500 rpm
